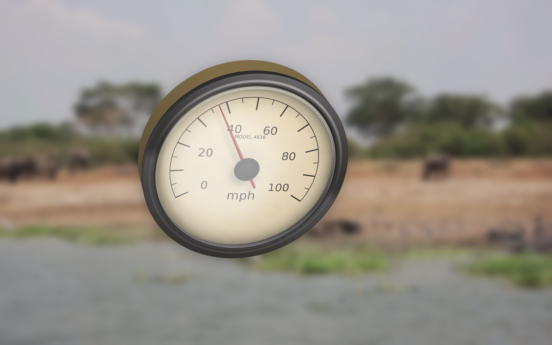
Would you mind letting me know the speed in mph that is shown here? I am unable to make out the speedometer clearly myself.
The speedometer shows 37.5 mph
